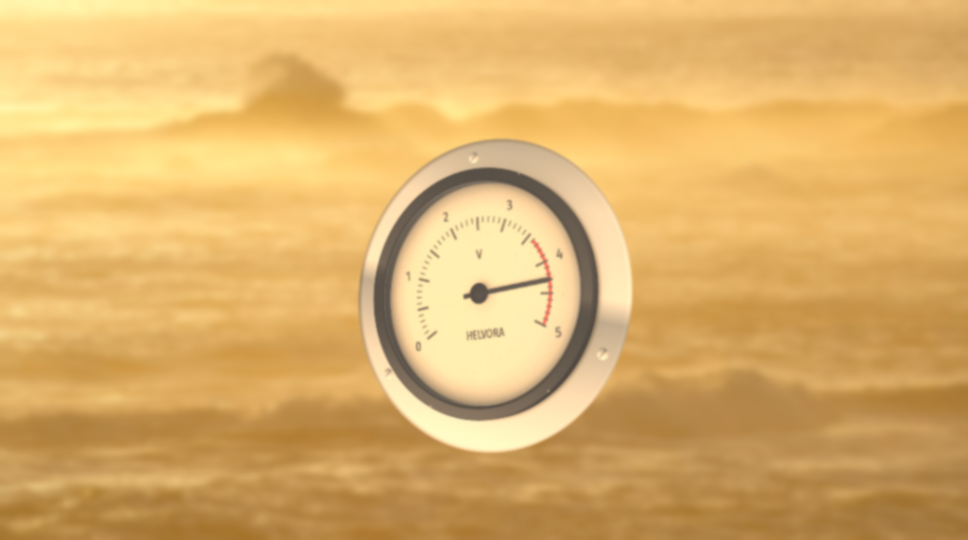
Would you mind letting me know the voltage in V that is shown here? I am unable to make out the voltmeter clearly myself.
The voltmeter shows 4.3 V
